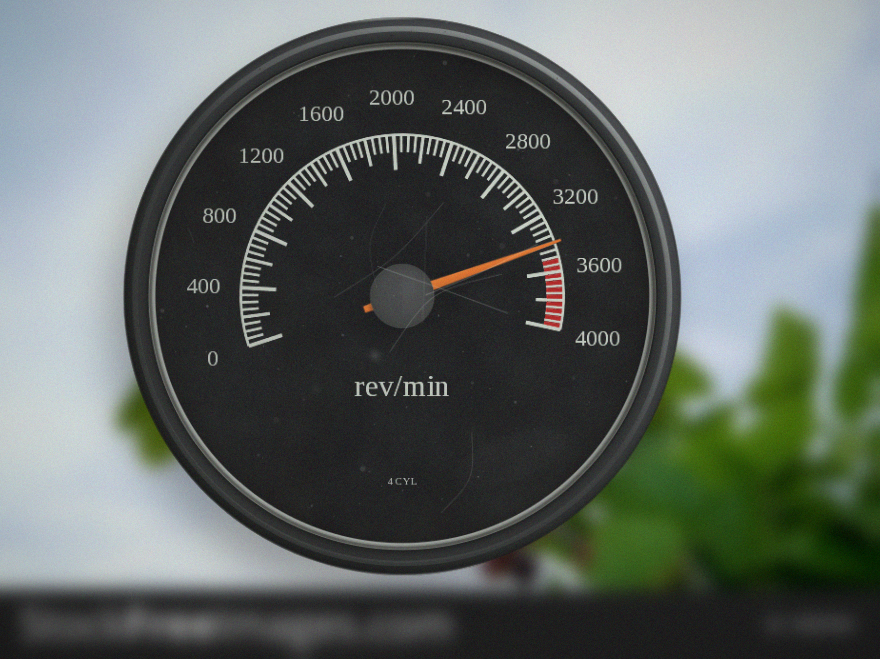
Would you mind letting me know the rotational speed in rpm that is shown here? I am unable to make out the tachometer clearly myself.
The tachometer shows 3400 rpm
